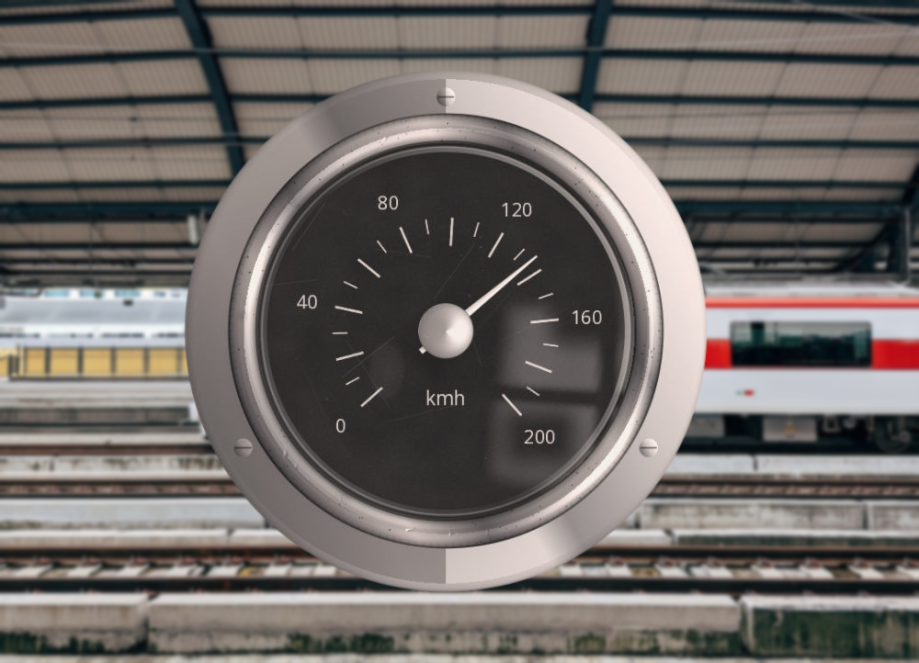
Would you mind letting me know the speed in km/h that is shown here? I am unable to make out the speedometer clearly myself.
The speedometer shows 135 km/h
